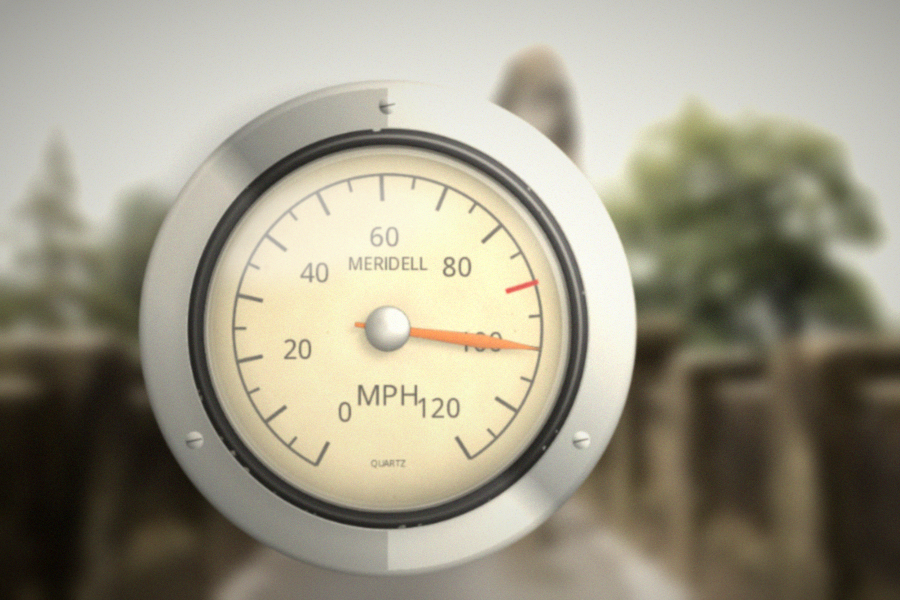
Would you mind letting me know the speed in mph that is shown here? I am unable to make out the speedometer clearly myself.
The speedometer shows 100 mph
